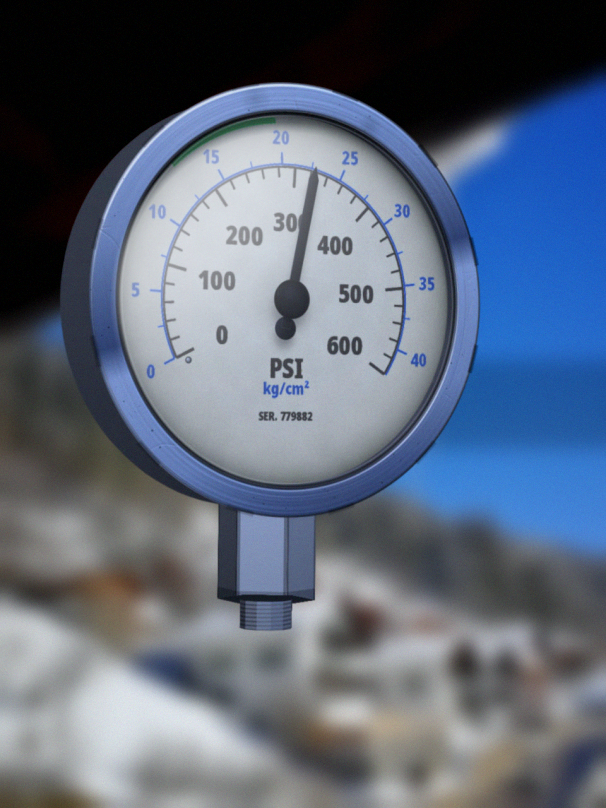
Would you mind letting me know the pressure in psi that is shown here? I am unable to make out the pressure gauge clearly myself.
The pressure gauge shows 320 psi
